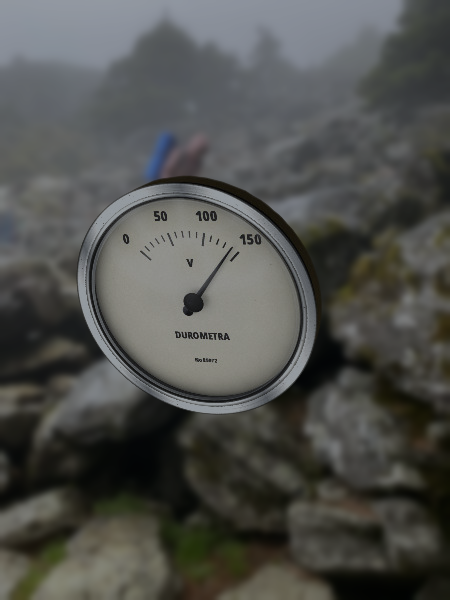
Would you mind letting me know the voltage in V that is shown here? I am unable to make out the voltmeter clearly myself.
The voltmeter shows 140 V
